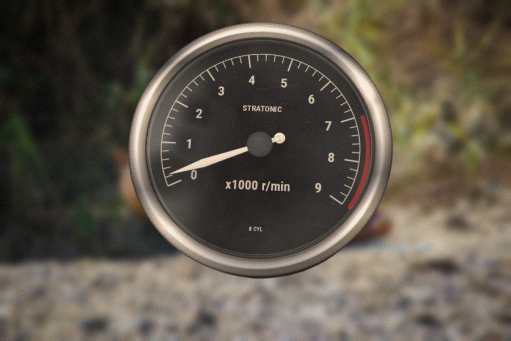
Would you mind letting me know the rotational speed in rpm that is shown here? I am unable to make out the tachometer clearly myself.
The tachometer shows 200 rpm
